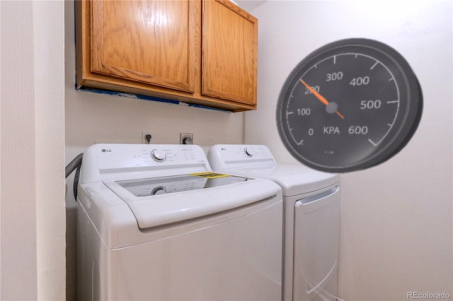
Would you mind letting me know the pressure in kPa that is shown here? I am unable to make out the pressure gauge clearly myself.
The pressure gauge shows 200 kPa
